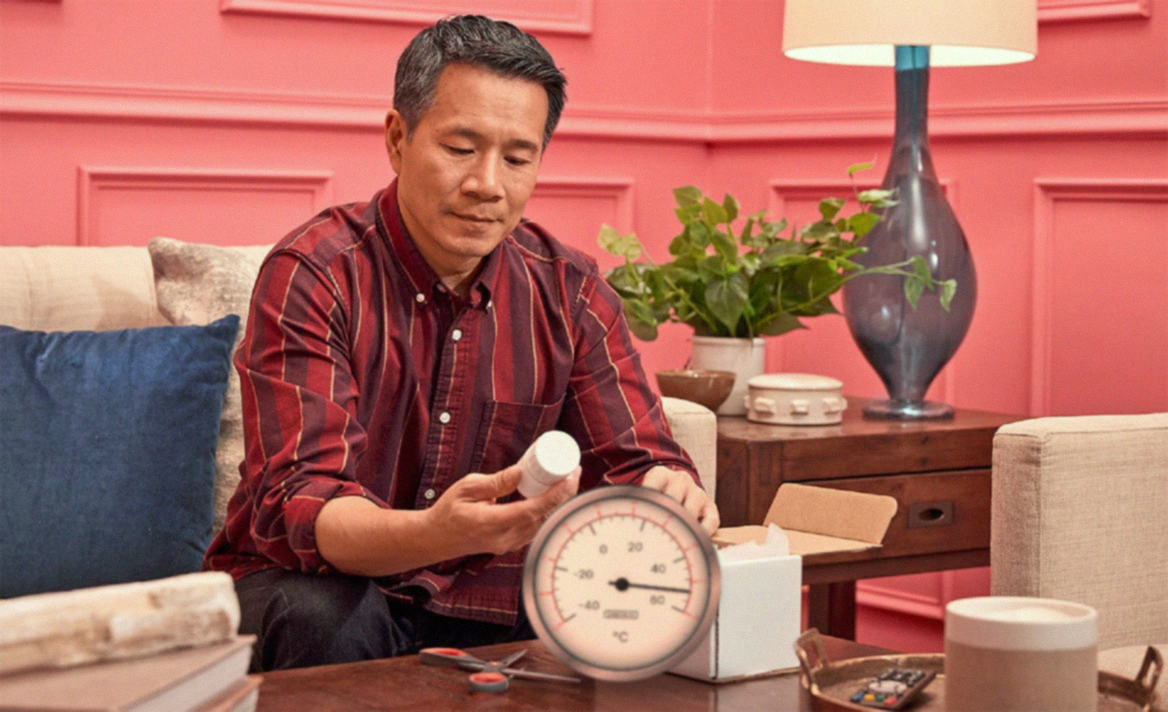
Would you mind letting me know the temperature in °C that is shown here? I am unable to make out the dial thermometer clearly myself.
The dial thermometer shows 52 °C
